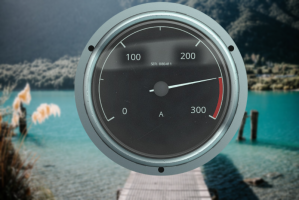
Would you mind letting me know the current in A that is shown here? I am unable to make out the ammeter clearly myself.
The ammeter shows 250 A
